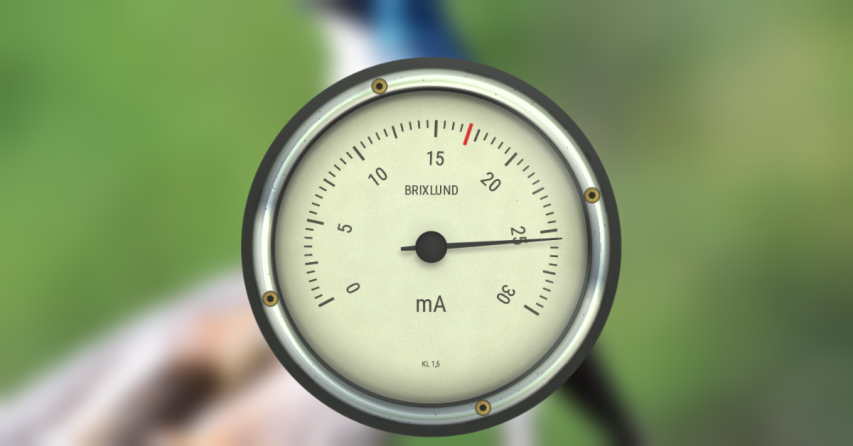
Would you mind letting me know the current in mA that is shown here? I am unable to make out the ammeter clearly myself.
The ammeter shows 25.5 mA
